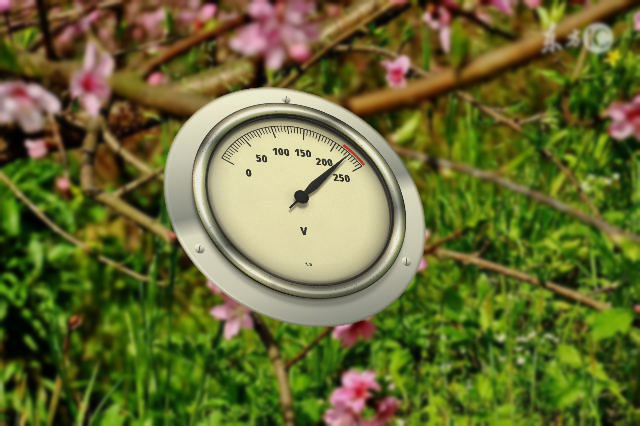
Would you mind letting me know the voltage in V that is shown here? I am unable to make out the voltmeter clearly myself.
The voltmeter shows 225 V
